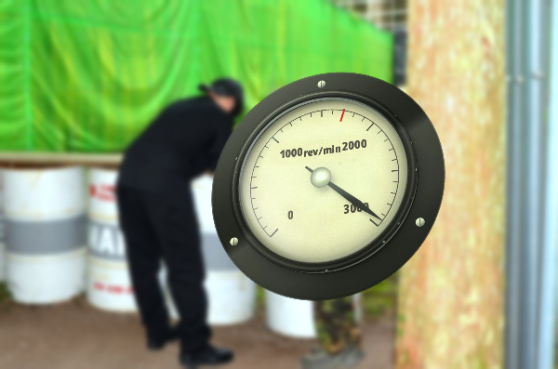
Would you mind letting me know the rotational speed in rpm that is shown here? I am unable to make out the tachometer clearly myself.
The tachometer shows 2950 rpm
